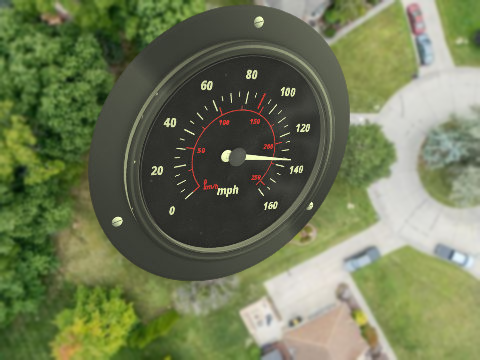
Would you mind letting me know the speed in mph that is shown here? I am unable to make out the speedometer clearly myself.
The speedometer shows 135 mph
